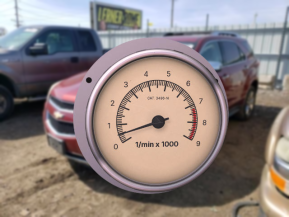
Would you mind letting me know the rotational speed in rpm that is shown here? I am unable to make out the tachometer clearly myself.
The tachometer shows 500 rpm
